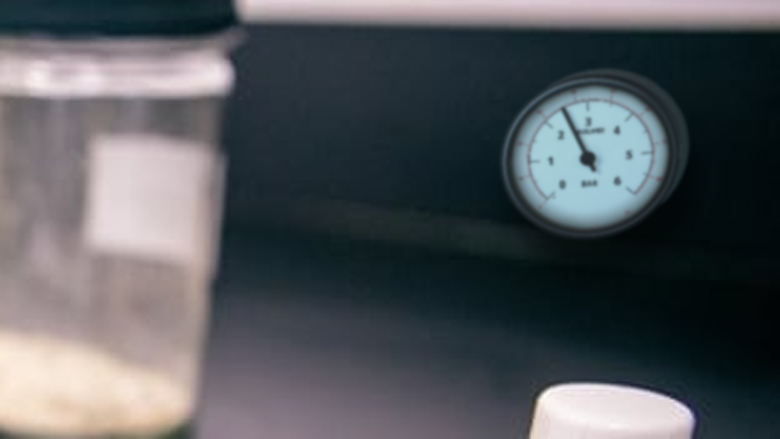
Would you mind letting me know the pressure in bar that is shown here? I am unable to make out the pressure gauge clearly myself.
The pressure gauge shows 2.5 bar
